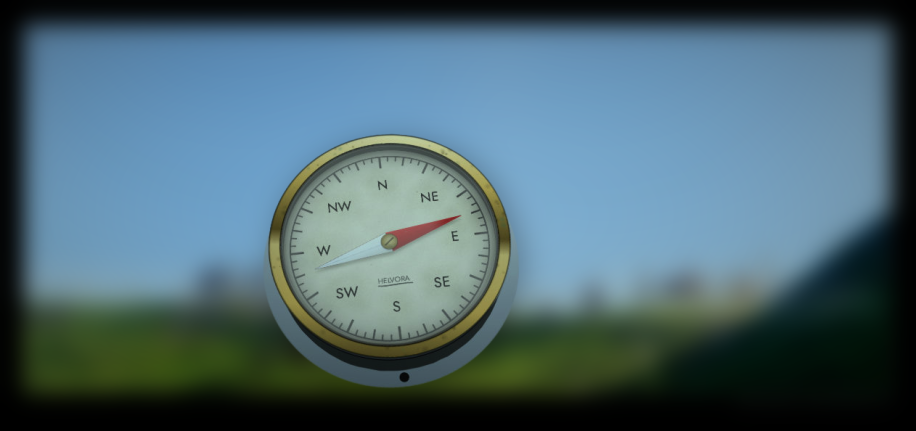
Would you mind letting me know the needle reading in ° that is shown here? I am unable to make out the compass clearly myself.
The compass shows 75 °
